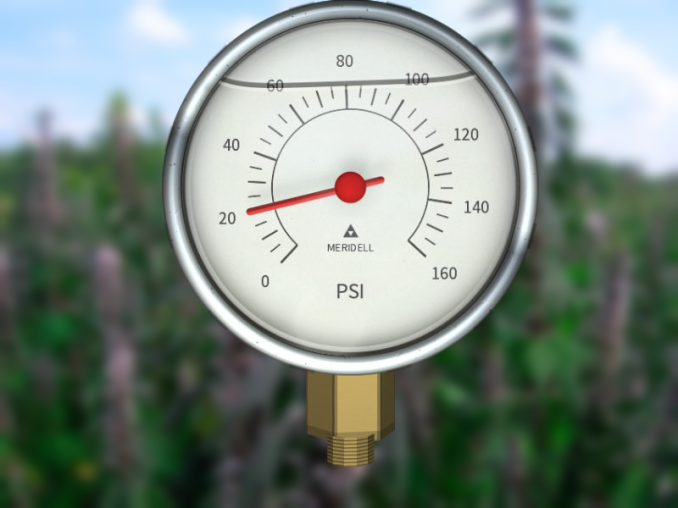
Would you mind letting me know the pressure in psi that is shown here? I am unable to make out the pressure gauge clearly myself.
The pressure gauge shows 20 psi
